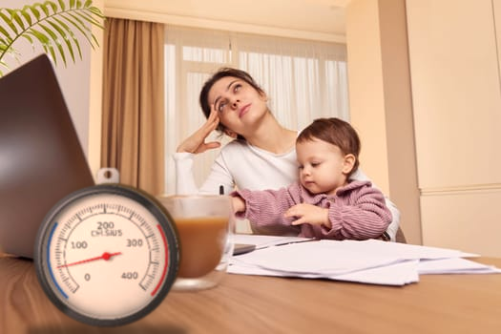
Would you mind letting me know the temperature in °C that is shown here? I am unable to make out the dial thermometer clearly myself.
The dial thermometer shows 50 °C
